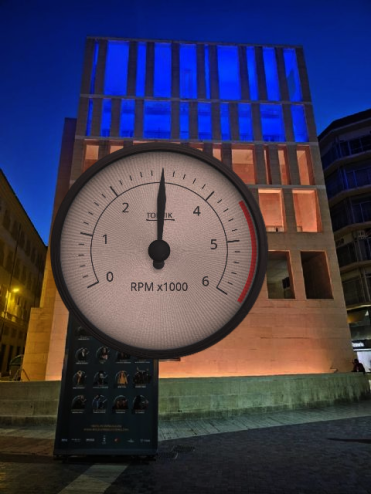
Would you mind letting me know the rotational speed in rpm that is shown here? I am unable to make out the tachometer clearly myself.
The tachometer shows 3000 rpm
